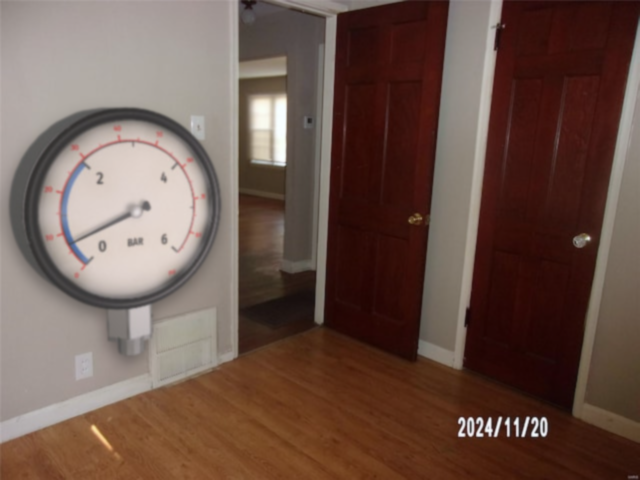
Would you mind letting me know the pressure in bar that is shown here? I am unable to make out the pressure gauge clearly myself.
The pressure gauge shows 0.5 bar
